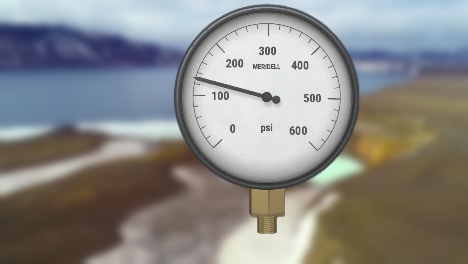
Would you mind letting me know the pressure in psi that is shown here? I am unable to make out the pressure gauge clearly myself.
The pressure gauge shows 130 psi
